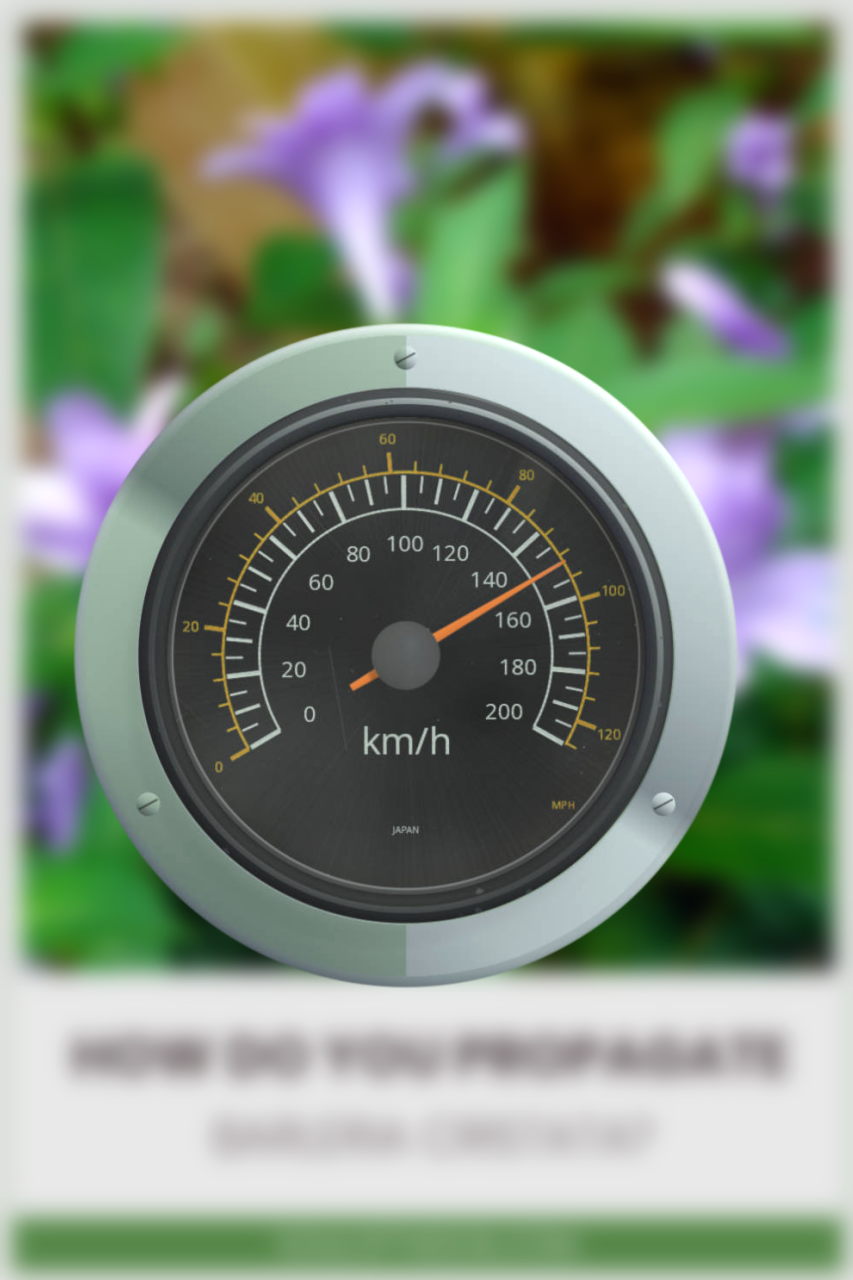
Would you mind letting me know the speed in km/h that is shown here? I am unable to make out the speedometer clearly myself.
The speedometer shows 150 km/h
